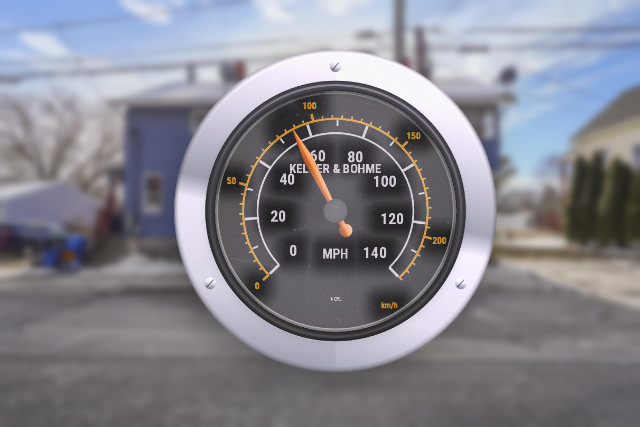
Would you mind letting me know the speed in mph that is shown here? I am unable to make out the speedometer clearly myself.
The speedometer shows 55 mph
